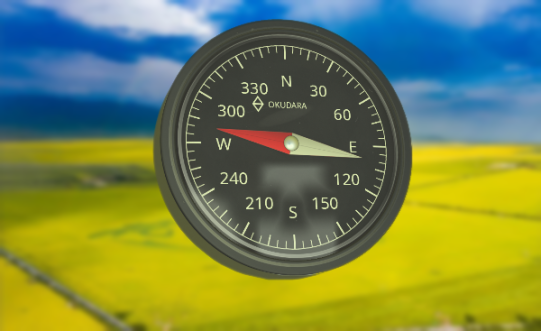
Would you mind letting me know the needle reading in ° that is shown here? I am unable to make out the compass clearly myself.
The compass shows 280 °
